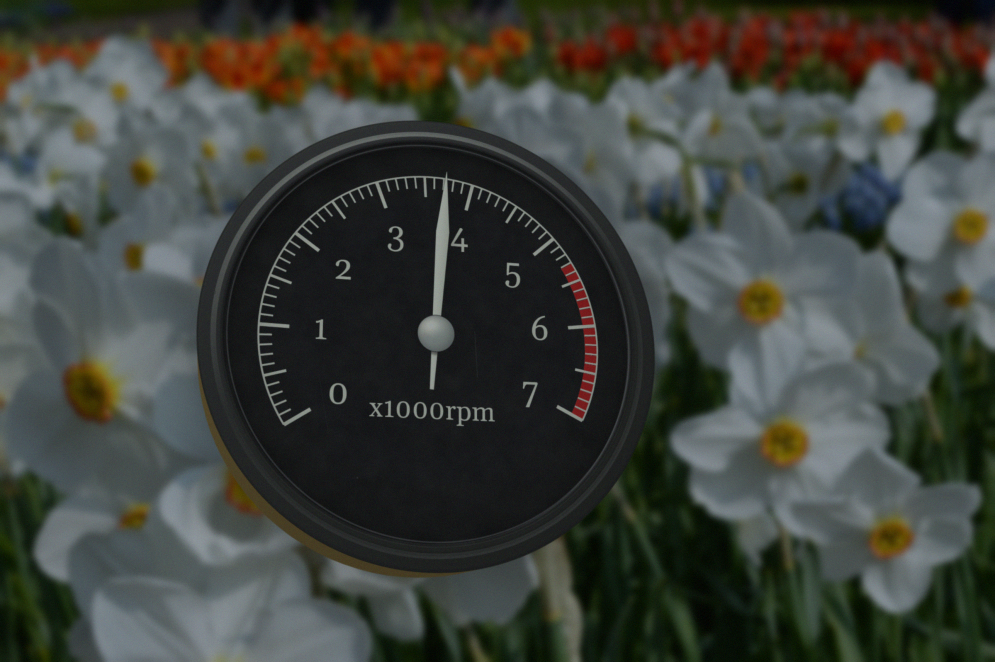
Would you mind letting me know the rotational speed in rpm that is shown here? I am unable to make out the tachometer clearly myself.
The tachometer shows 3700 rpm
